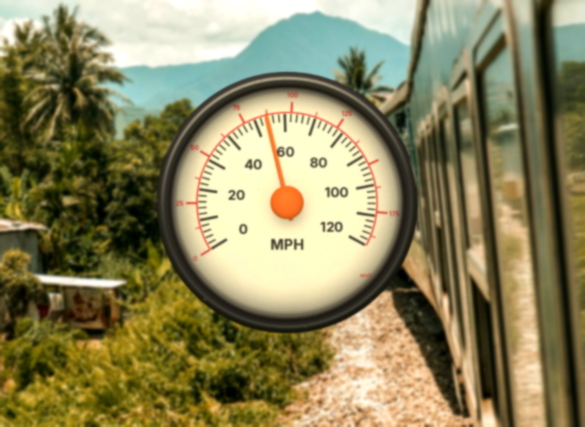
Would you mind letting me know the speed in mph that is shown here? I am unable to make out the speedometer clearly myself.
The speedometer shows 54 mph
